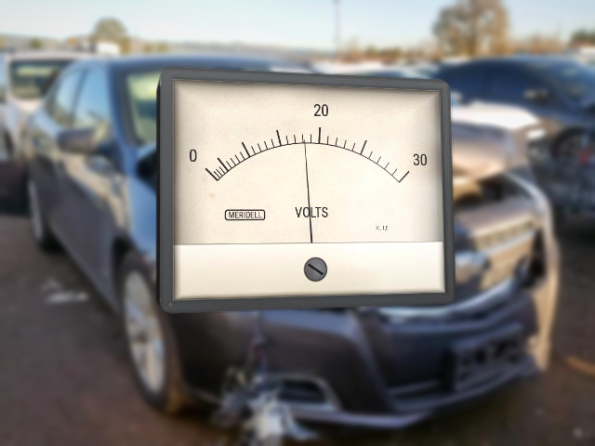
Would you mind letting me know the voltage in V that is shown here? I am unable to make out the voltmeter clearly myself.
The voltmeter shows 18 V
